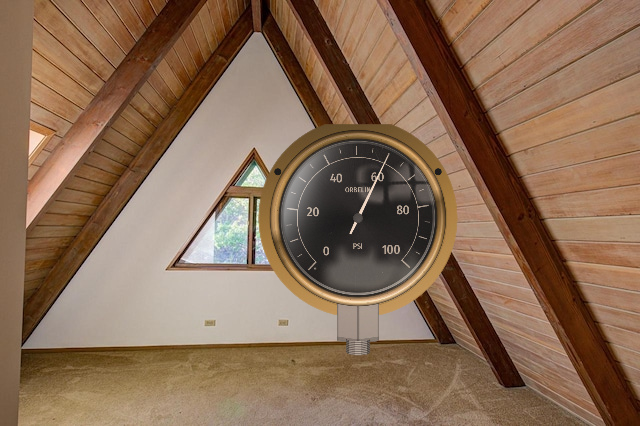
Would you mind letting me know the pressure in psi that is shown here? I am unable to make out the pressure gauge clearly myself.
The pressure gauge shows 60 psi
